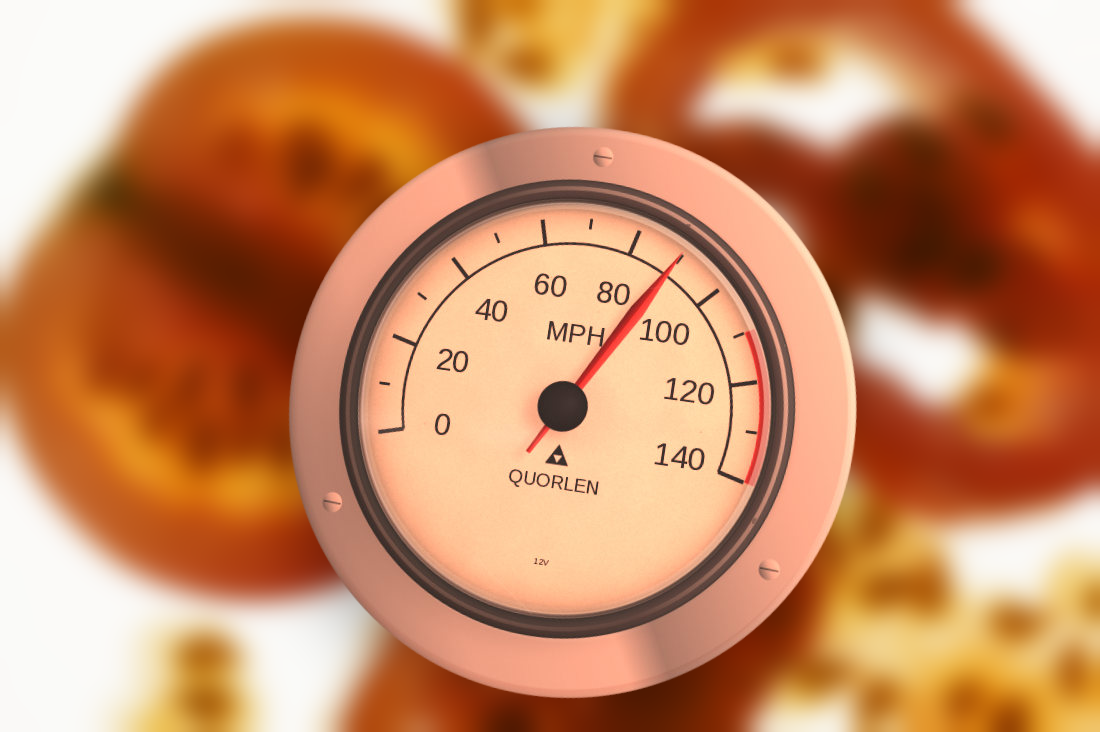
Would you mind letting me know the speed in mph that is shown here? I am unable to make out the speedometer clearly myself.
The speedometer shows 90 mph
